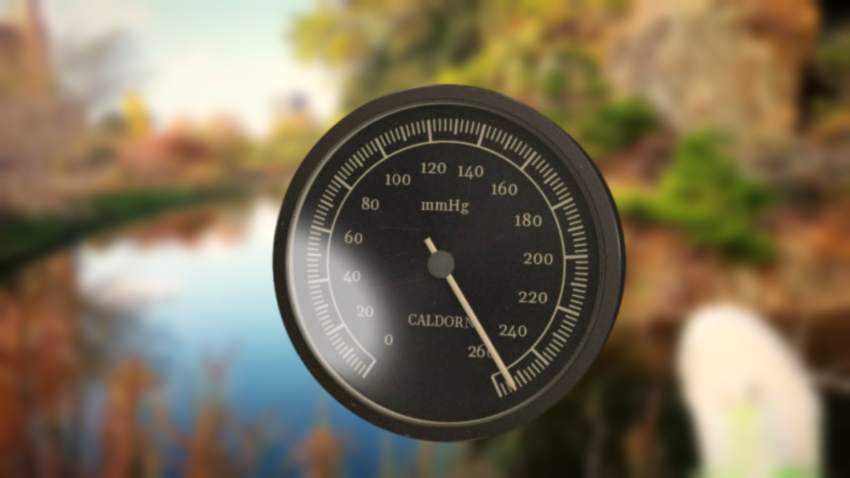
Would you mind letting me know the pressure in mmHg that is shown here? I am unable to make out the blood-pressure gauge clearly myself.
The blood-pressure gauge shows 254 mmHg
